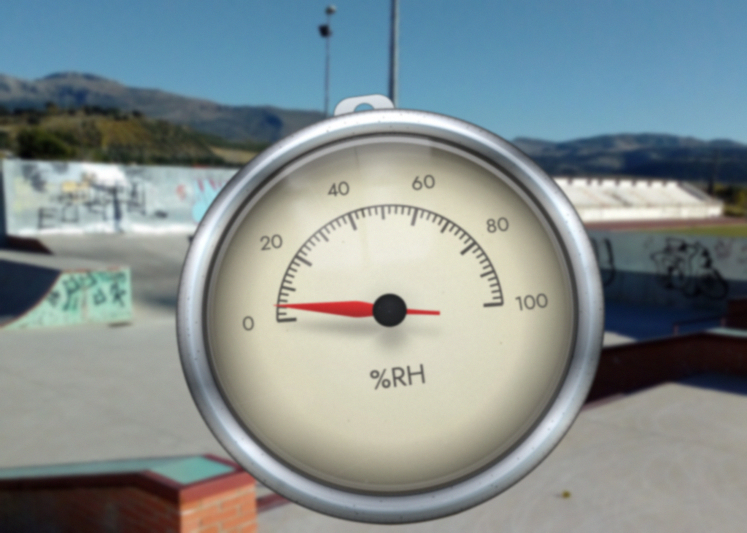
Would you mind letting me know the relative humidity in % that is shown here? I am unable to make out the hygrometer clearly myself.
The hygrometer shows 4 %
